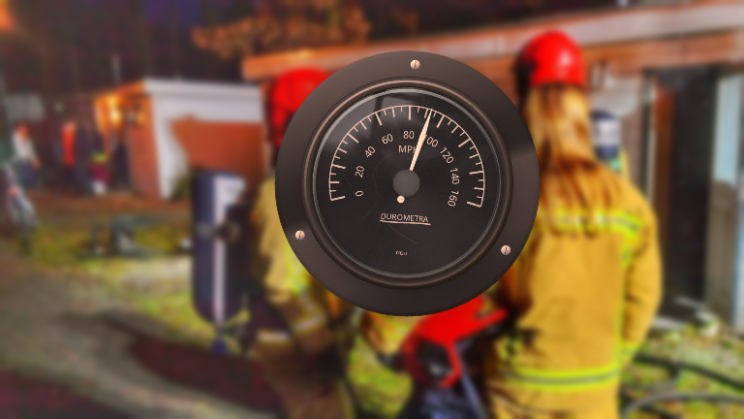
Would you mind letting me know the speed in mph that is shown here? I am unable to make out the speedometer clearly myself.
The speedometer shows 92.5 mph
